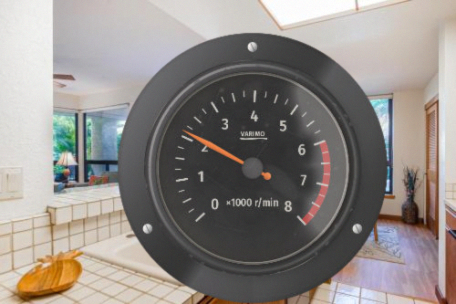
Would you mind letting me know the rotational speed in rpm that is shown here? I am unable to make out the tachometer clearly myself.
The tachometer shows 2125 rpm
